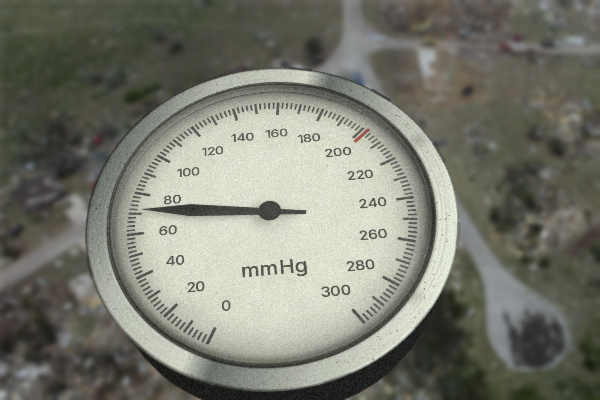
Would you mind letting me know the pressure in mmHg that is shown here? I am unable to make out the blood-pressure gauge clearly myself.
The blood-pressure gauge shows 70 mmHg
